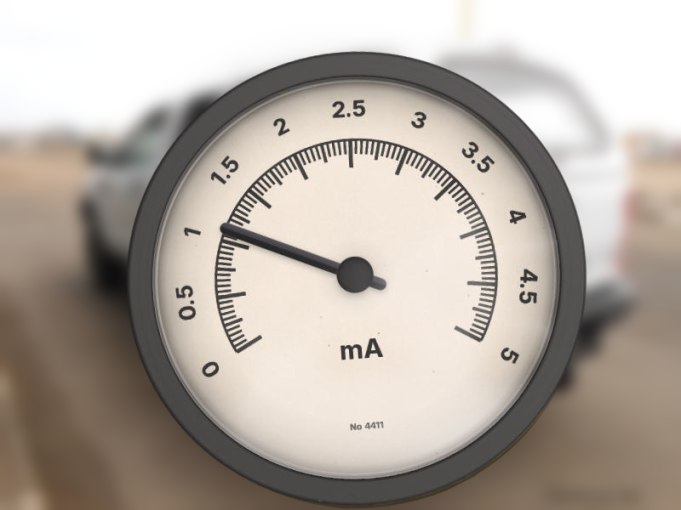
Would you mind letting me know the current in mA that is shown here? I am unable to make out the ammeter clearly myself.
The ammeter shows 1.1 mA
